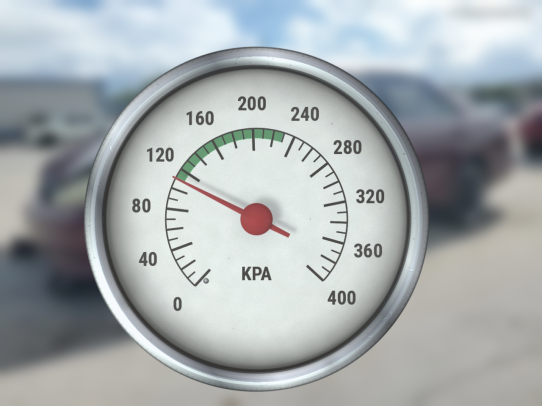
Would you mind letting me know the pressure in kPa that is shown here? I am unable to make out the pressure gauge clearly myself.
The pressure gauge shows 110 kPa
